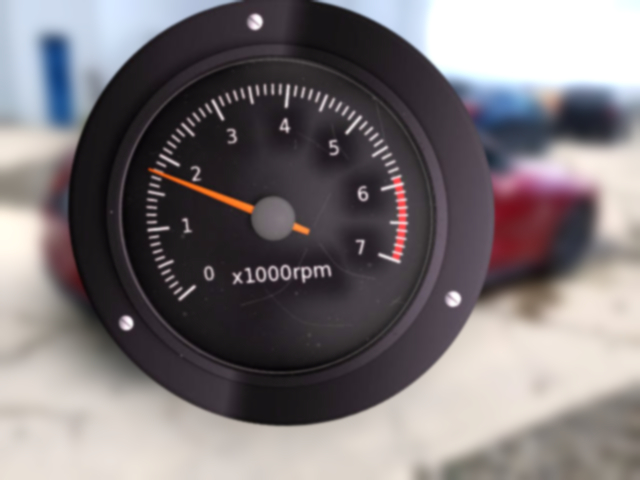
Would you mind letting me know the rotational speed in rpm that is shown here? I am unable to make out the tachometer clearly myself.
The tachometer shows 1800 rpm
